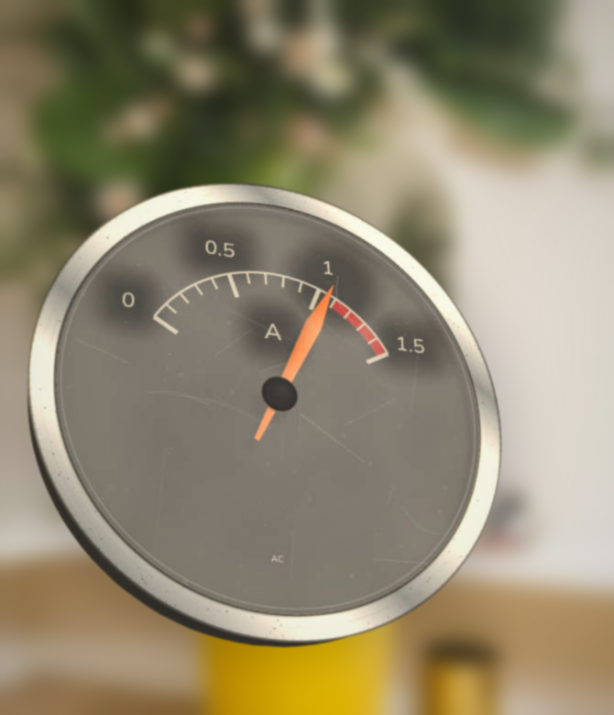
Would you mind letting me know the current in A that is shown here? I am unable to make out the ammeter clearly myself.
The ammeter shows 1.05 A
